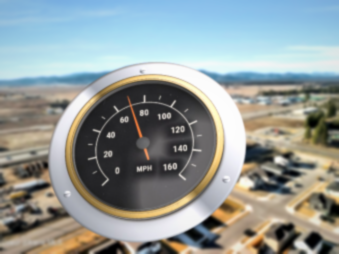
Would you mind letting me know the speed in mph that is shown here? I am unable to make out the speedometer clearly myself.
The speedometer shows 70 mph
